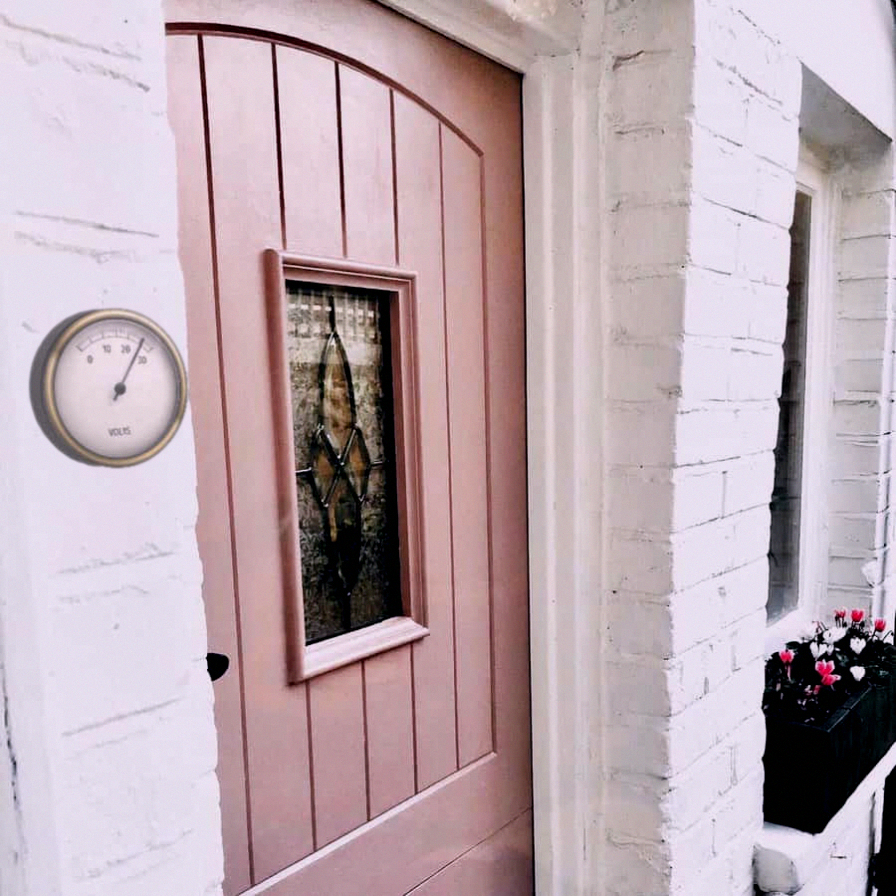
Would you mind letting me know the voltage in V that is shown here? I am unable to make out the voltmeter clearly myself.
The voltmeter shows 25 V
